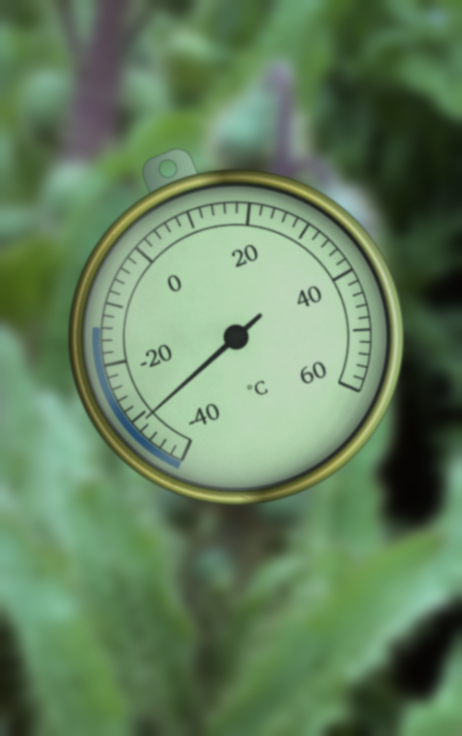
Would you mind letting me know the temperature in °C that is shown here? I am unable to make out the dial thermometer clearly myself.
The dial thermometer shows -31 °C
